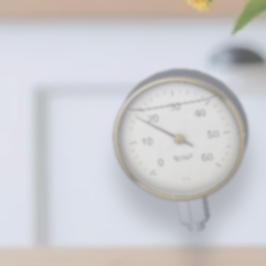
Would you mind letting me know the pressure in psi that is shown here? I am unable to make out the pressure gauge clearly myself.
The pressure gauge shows 18 psi
